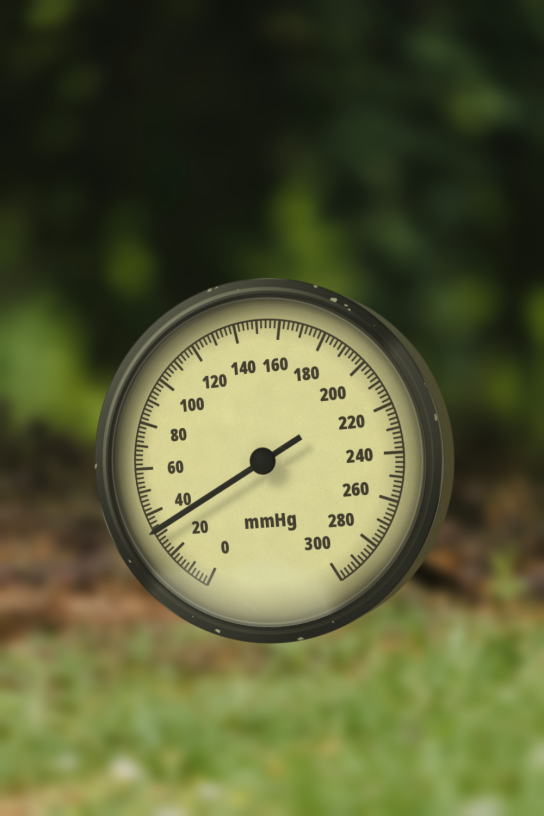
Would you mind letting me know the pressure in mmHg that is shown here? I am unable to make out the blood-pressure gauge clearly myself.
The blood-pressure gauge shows 32 mmHg
